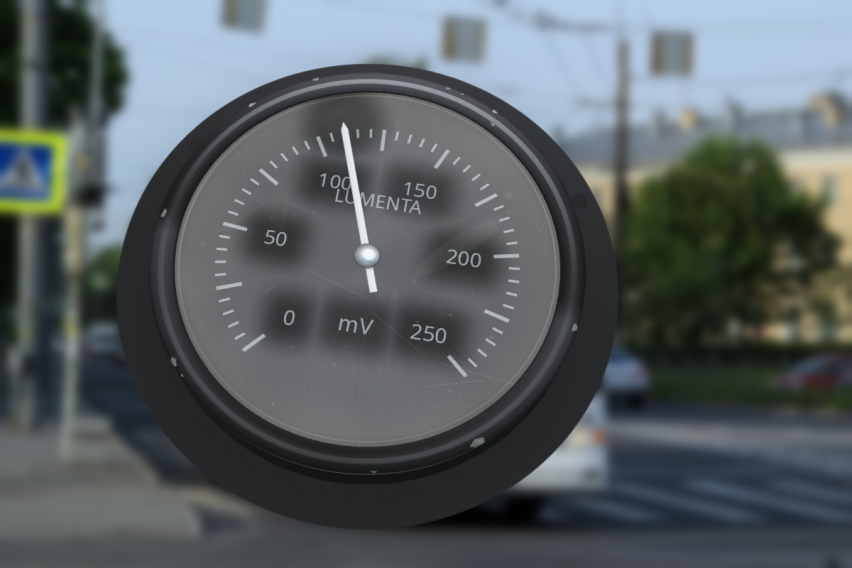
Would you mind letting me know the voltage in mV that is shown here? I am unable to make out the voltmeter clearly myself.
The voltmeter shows 110 mV
